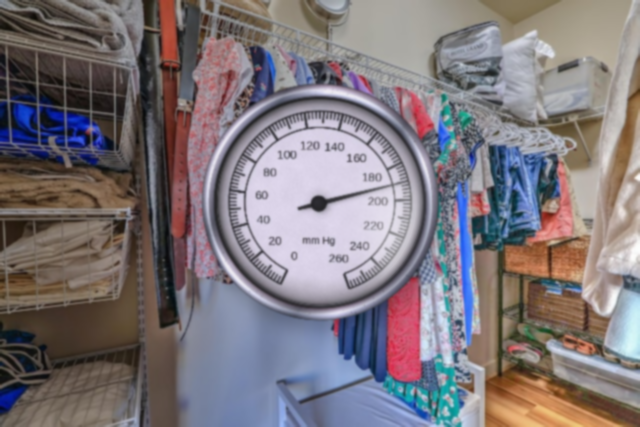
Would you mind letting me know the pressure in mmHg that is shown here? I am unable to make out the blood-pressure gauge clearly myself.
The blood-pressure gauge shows 190 mmHg
